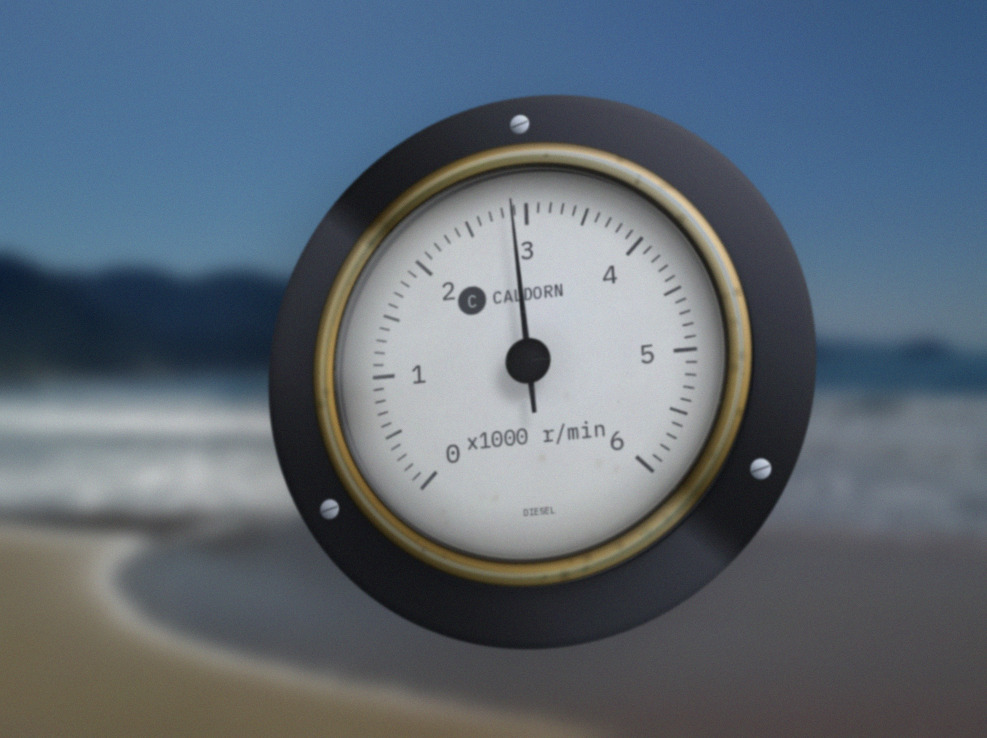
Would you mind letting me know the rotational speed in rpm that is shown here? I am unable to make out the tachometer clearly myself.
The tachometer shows 2900 rpm
